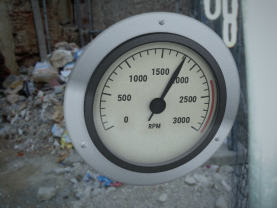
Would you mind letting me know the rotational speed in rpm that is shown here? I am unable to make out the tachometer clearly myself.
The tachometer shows 1800 rpm
